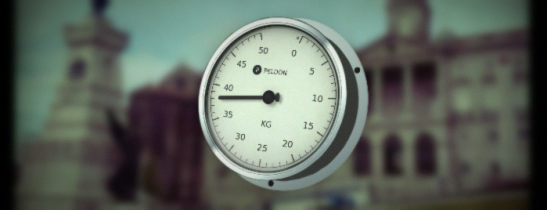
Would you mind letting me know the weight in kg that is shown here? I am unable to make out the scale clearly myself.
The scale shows 38 kg
